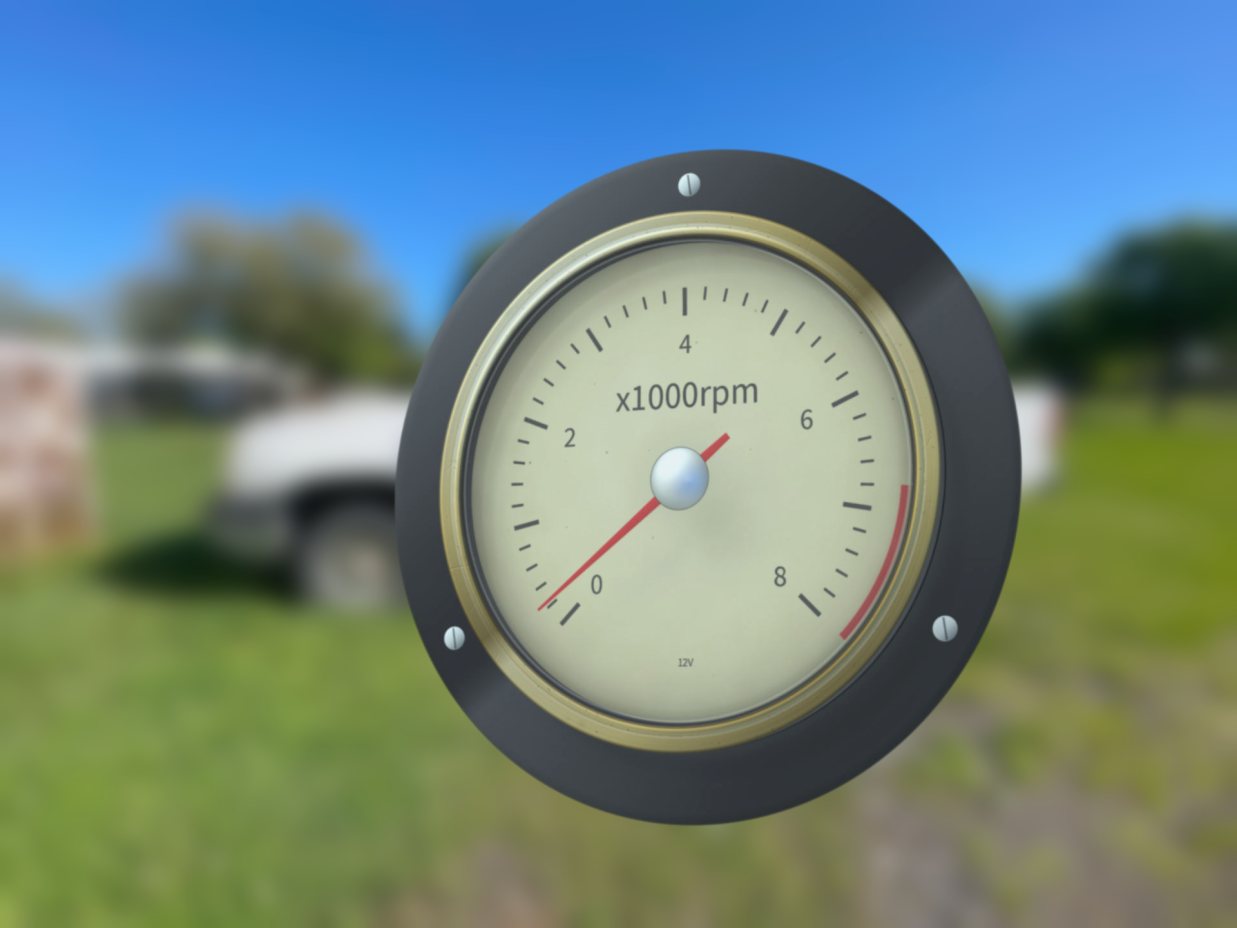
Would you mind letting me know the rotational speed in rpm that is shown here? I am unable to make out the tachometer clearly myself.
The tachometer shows 200 rpm
